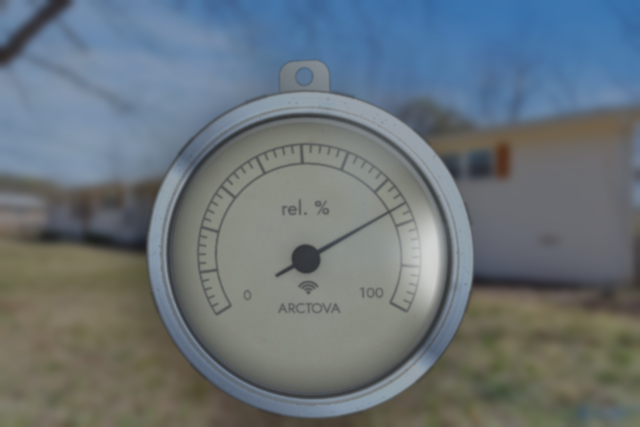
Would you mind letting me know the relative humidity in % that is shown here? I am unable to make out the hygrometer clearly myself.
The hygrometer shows 76 %
